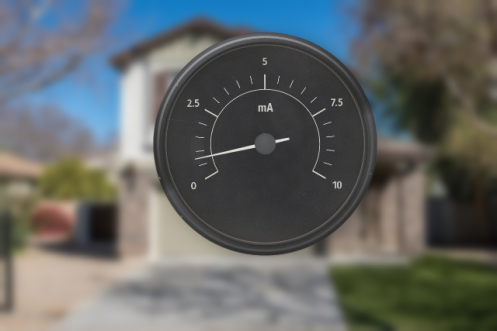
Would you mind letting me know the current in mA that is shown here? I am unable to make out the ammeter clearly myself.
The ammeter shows 0.75 mA
